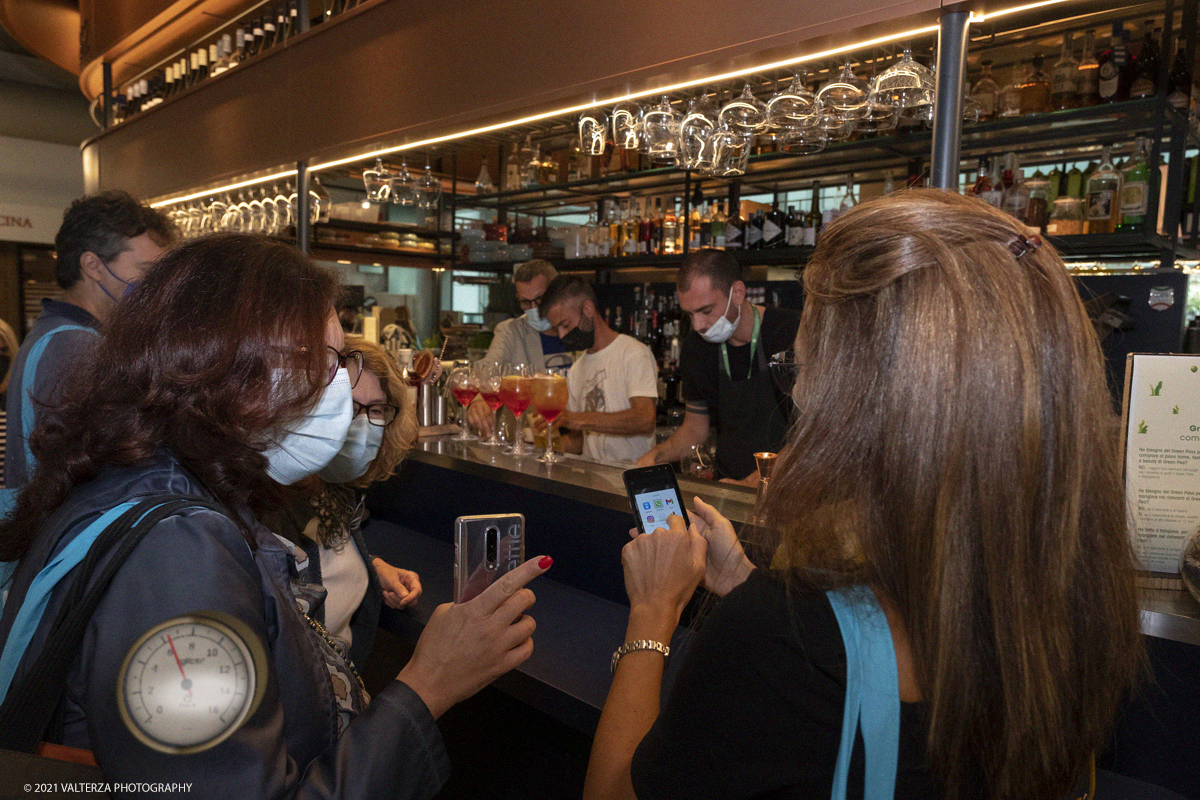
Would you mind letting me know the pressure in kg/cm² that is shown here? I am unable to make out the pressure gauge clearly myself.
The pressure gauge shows 6.5 kg/cm²
